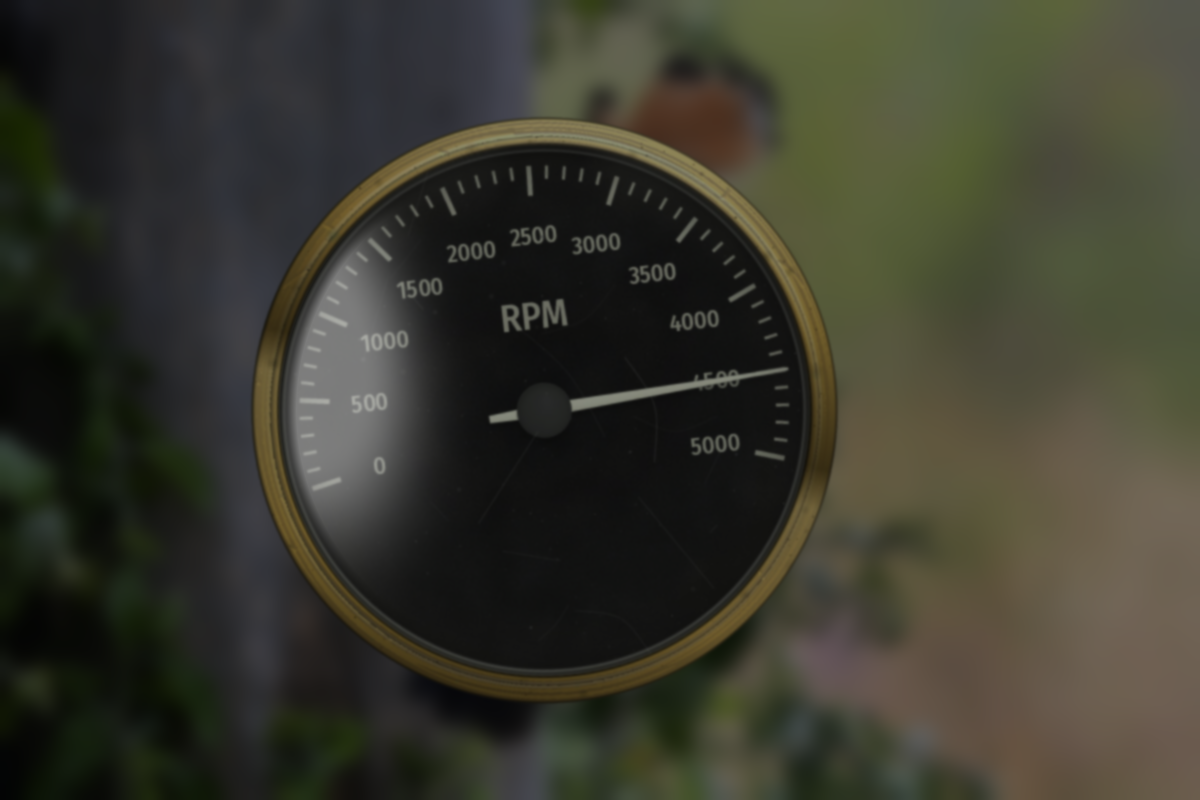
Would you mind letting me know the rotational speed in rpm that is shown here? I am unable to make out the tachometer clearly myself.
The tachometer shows 4500 rpm
